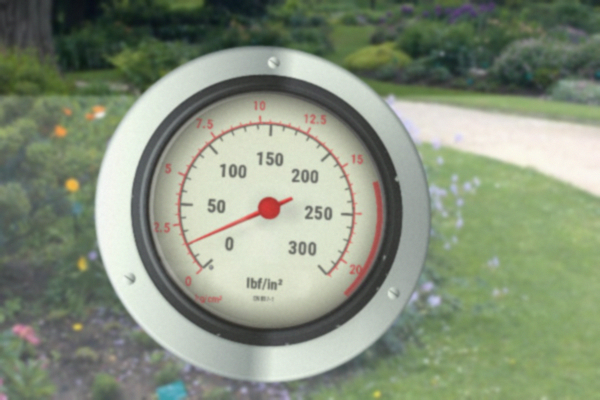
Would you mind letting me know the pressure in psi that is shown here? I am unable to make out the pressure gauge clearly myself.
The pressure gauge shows 20 psi
